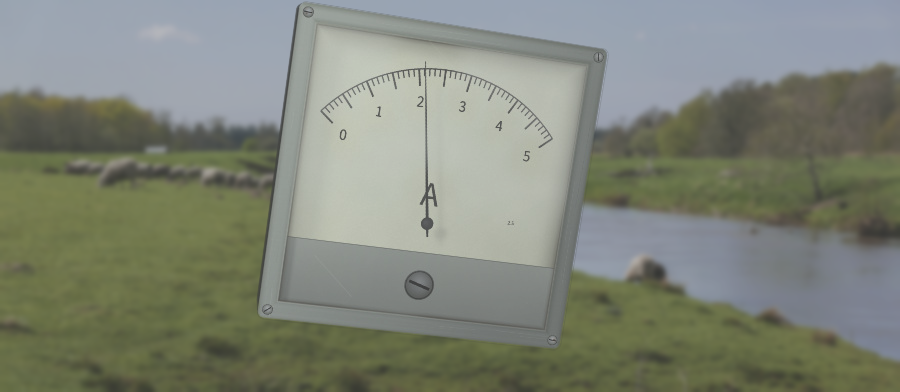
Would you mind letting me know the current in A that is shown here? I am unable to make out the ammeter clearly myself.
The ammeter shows 2.1 A
